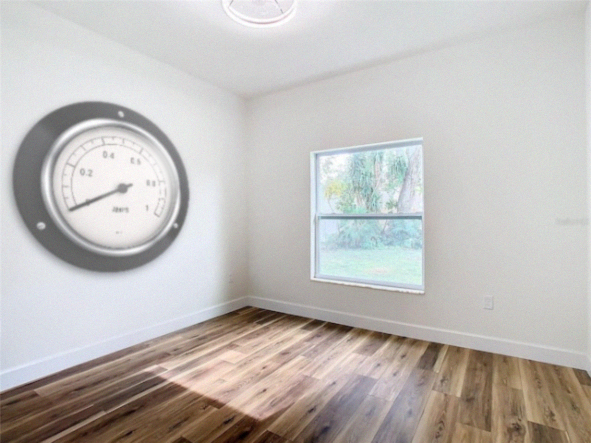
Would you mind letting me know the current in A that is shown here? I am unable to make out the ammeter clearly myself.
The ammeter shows 0 A
